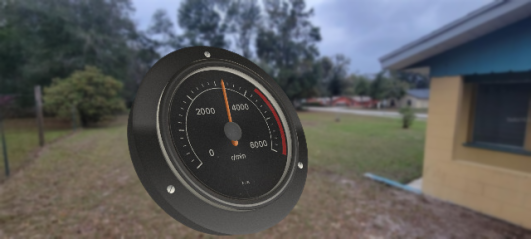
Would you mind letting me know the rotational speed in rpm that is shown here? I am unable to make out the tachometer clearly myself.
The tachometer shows 3200 rpm
